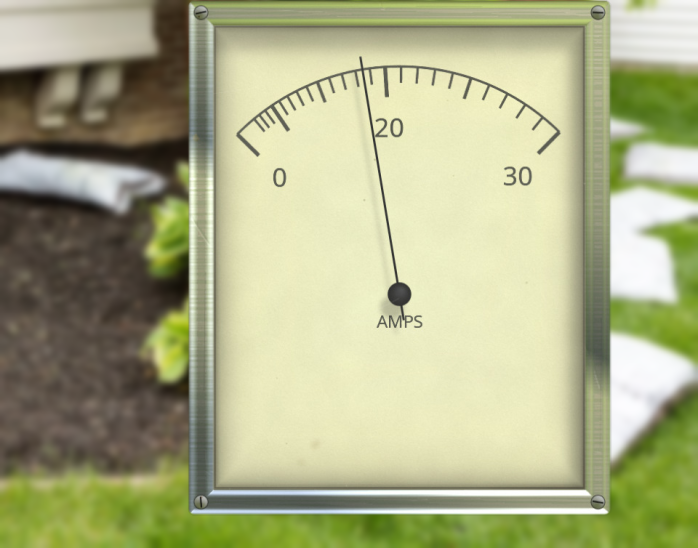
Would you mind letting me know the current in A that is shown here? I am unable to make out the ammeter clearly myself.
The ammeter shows 18.5 A
